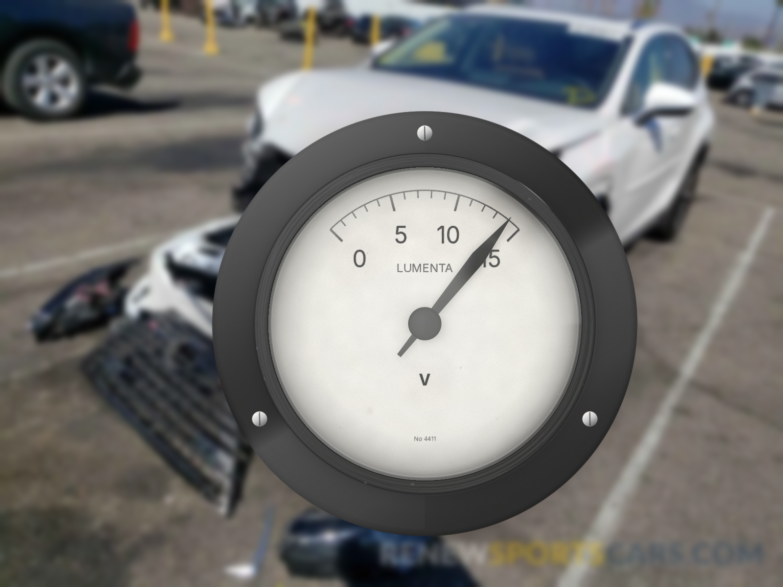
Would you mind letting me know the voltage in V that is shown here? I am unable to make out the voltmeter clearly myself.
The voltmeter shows 14 V
